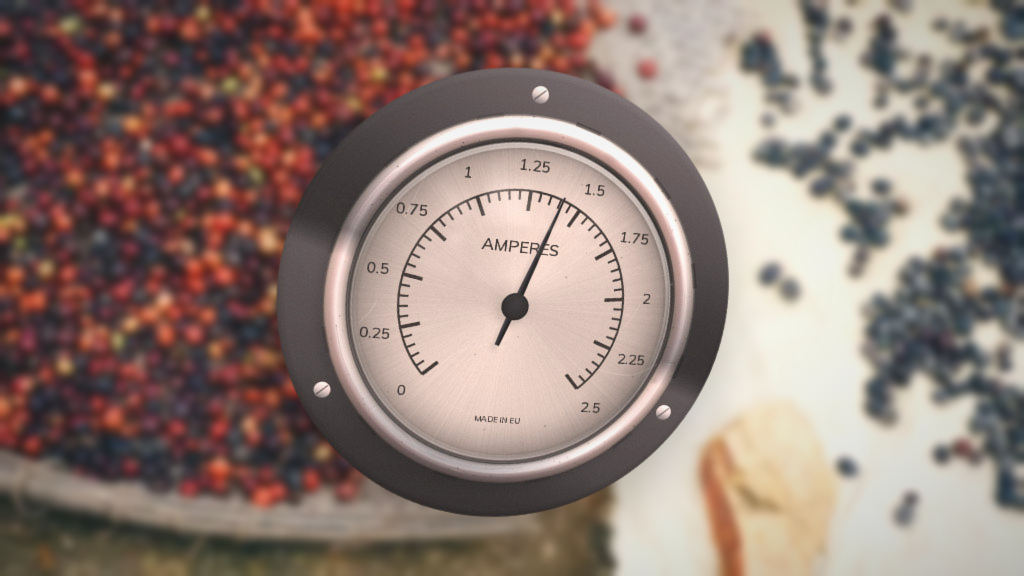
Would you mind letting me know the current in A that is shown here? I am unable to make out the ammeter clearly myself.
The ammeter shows 1.4 A
